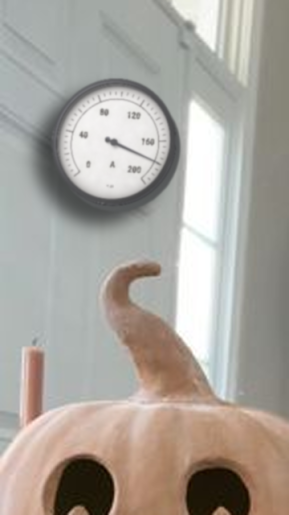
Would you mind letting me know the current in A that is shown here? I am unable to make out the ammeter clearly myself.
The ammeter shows 180 A
